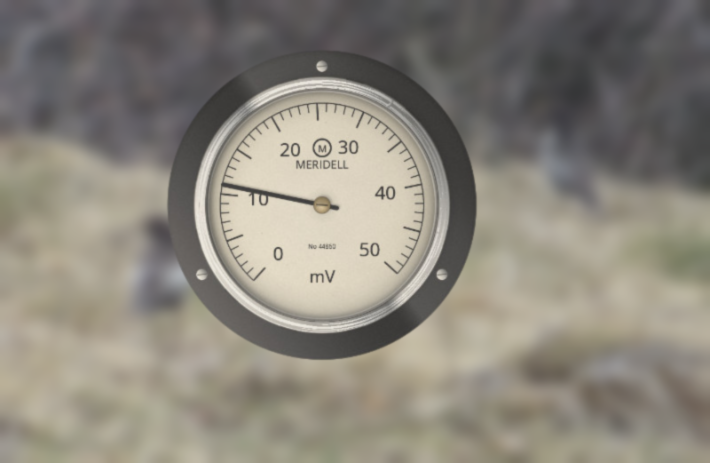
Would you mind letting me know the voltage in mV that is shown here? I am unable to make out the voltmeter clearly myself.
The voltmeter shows 11 mV
